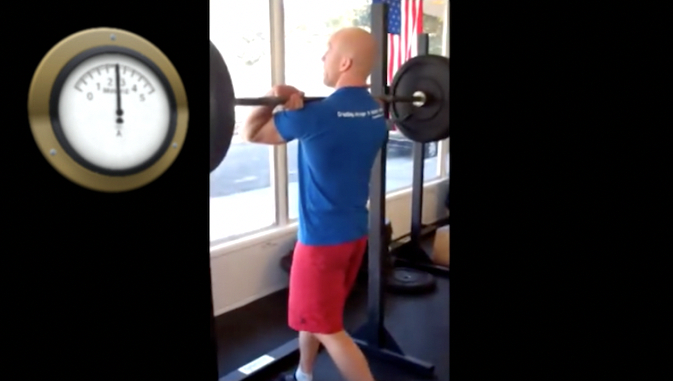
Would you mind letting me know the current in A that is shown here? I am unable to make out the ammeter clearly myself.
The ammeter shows 2.5 A
